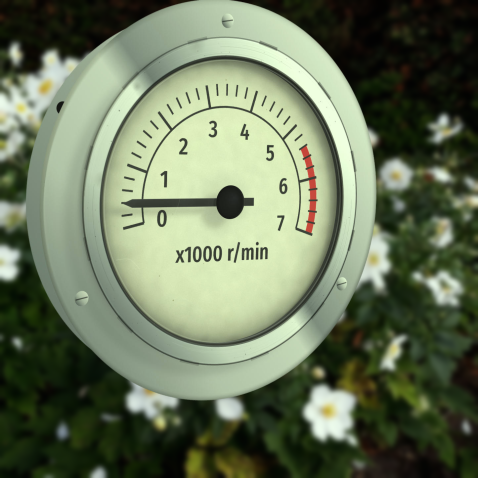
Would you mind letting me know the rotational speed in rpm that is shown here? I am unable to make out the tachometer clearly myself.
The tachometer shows 400 rpm
